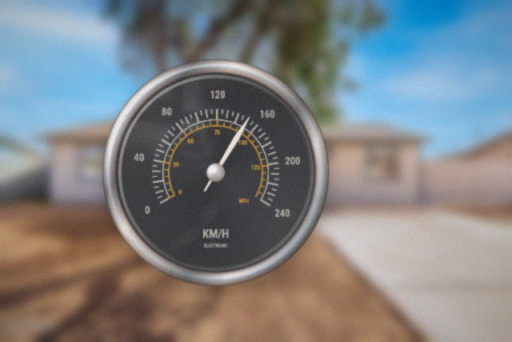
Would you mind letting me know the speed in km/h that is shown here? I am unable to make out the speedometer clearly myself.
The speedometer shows 150 km/h
